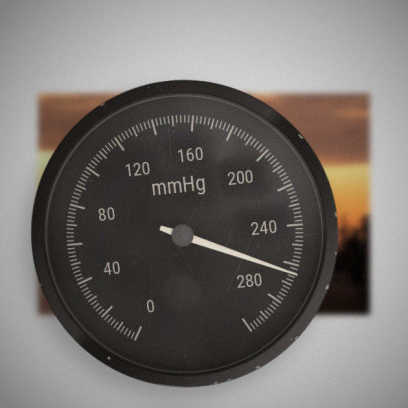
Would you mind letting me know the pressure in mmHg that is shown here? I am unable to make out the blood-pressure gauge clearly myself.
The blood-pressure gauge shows 264 mmHg
